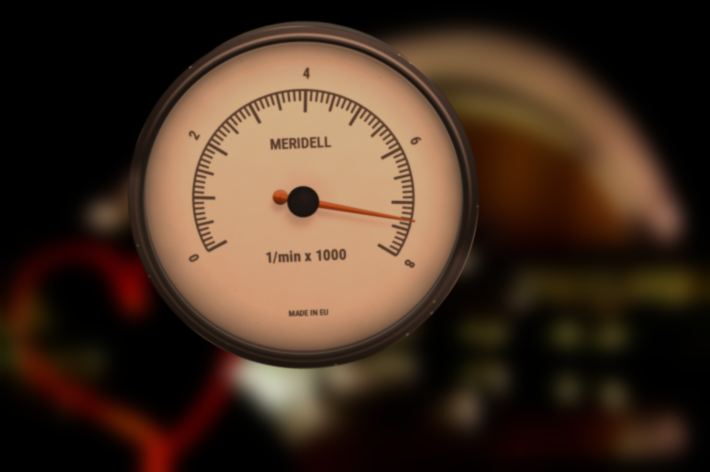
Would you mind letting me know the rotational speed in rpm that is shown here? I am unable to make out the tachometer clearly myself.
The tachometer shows 7300 rpm
